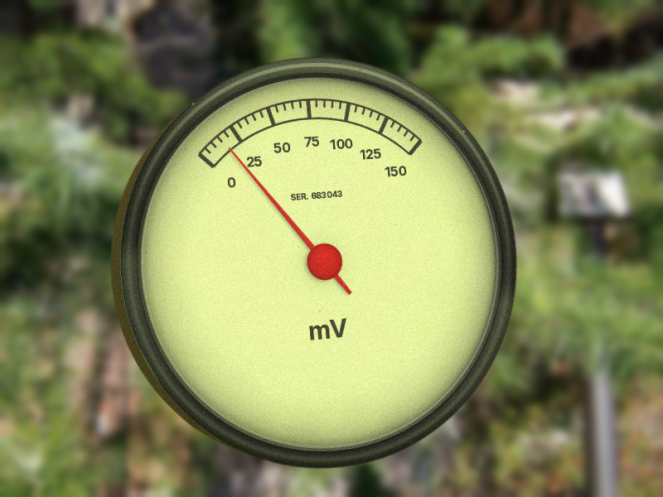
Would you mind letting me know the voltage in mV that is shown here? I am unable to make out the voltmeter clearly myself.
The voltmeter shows 15 mV
